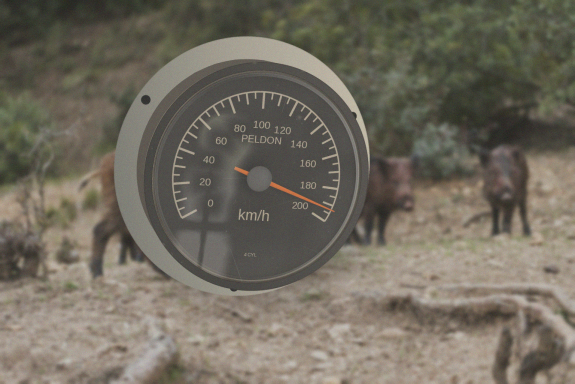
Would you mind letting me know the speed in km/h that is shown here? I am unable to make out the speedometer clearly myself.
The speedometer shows 192.5 km/h
